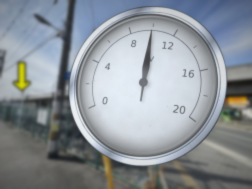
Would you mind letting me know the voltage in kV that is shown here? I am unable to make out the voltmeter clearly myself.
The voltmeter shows 10 kV
